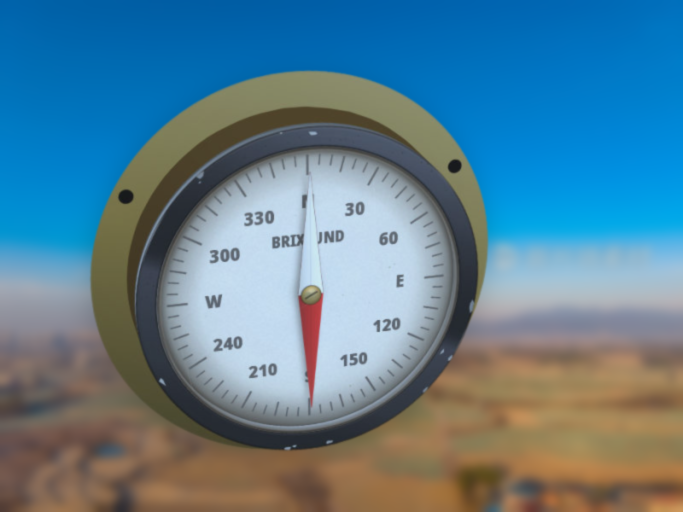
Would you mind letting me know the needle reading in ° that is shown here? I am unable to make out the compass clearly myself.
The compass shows 180 °
